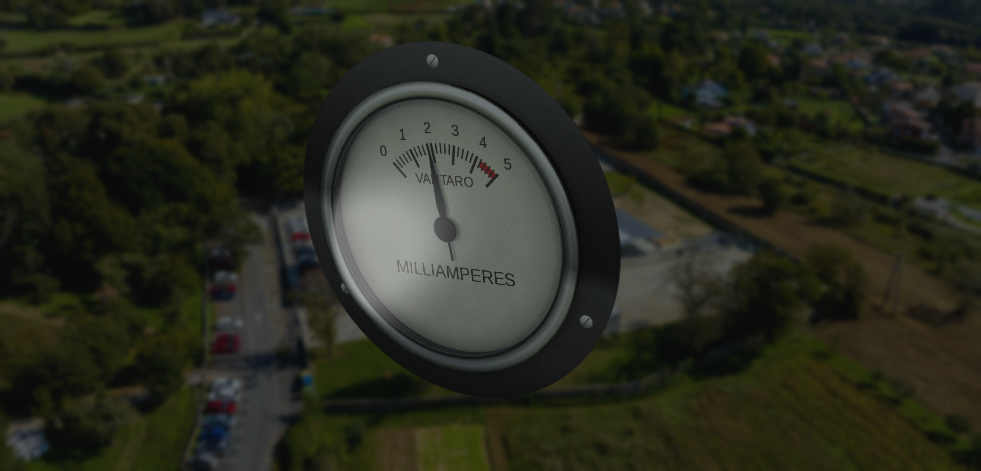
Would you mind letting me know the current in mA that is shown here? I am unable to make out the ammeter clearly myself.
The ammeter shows 2 mA
